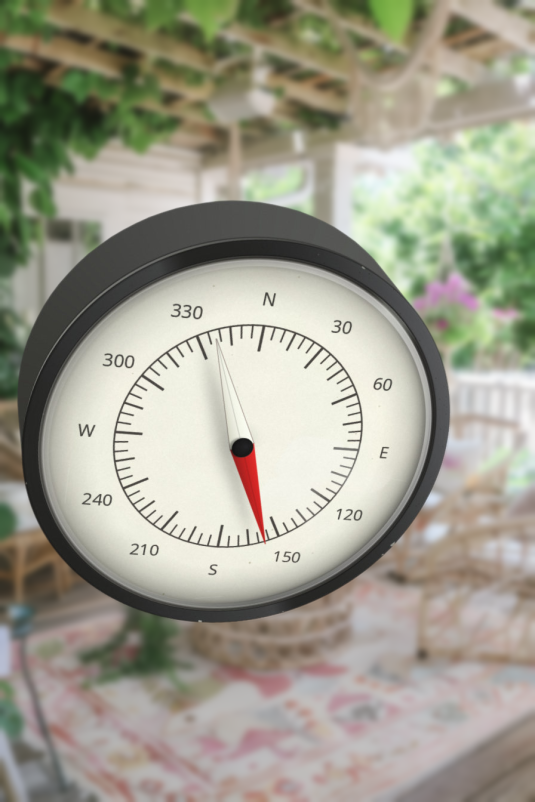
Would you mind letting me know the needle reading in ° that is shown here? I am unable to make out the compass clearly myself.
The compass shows 157.5 °
